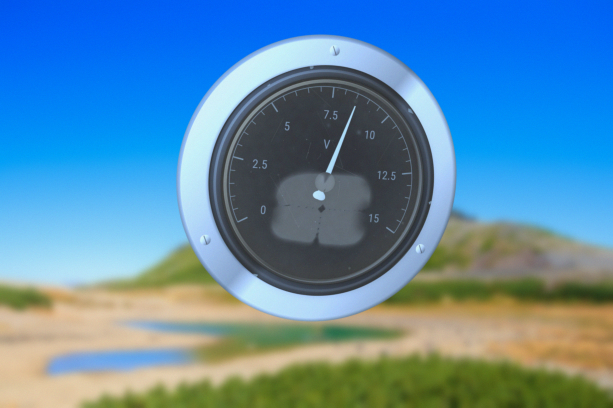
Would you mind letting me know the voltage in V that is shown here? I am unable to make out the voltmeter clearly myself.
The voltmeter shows 8.5 V
